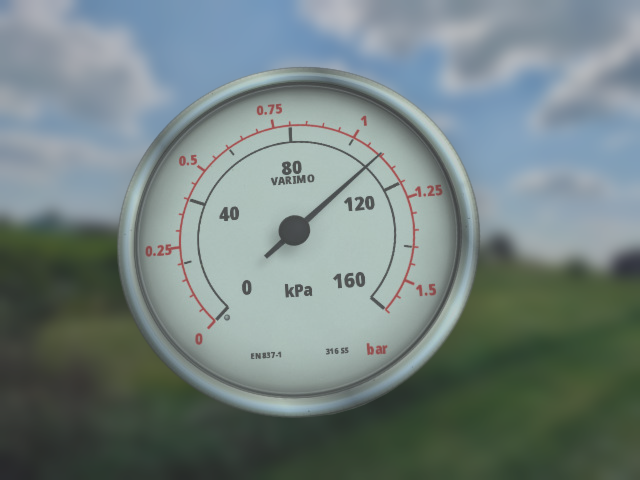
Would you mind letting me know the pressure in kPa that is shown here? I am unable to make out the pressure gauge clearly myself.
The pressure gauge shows 110 kPa
